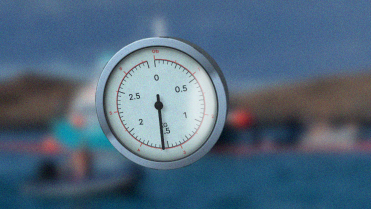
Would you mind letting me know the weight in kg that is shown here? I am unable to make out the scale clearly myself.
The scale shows 1.55 kg
